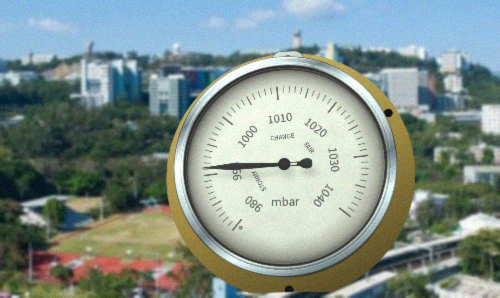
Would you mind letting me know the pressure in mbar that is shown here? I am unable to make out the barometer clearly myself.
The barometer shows 991 mbar
